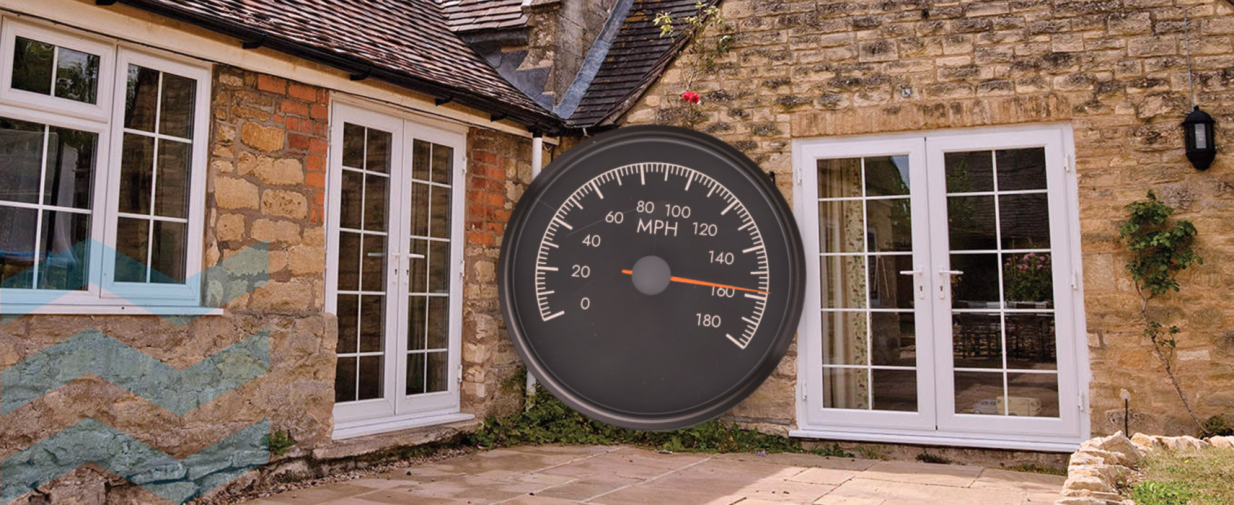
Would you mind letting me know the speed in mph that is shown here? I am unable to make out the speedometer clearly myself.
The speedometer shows 158 mph
